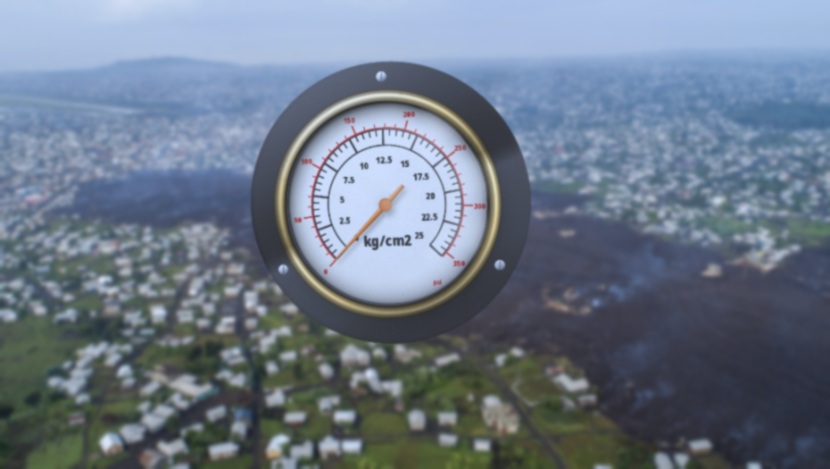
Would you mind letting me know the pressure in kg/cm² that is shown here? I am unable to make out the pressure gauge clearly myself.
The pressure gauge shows 0 kg/cm²
